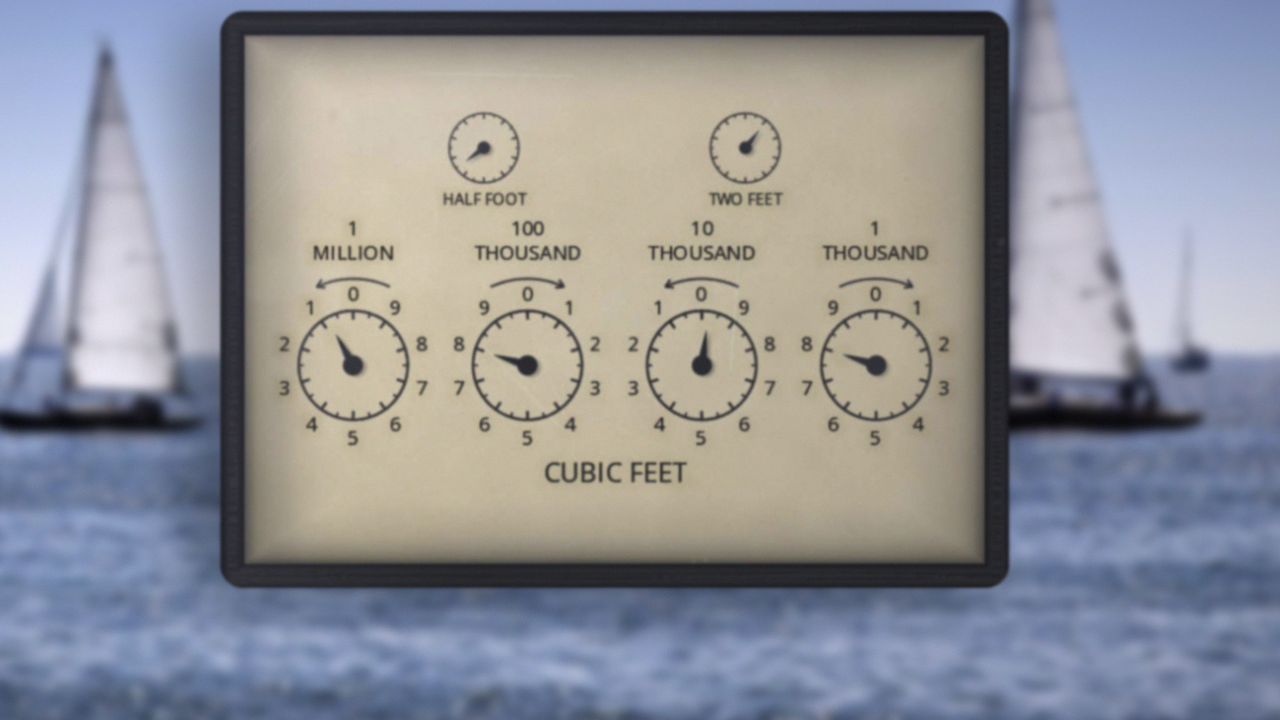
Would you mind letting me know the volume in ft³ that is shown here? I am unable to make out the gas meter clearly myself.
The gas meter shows 79800 ft³
